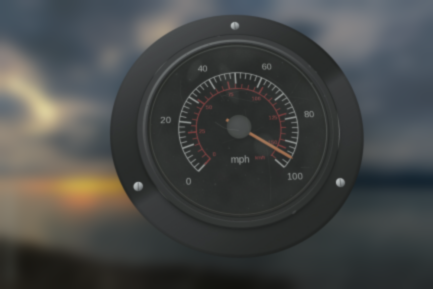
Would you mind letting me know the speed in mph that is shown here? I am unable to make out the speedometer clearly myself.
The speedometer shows 96 mph
